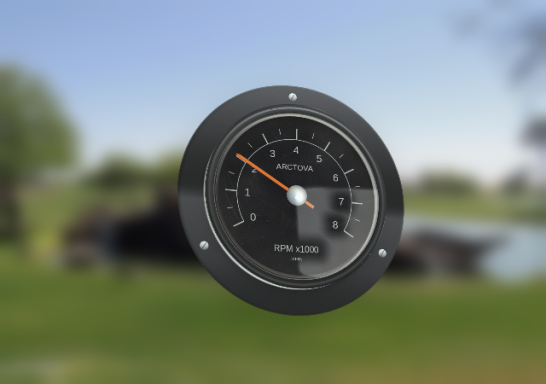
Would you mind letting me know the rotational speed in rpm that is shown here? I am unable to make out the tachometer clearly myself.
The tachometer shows 2000 rpm
